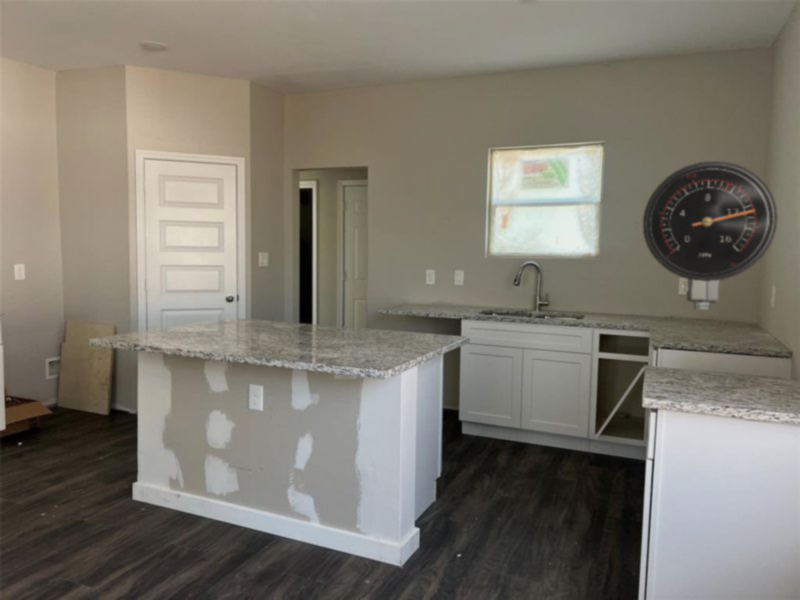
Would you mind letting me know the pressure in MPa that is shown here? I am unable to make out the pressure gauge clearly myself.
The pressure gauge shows 12.5 MPa
